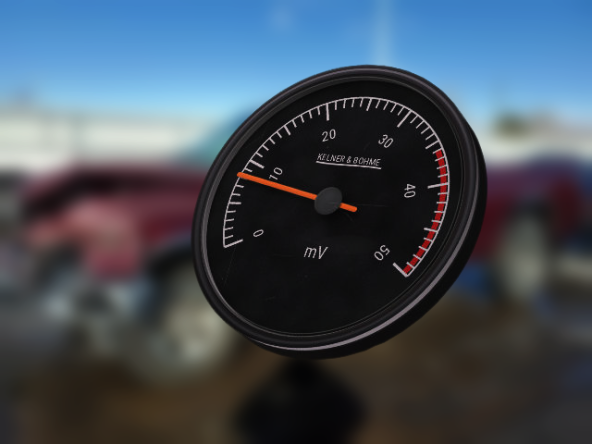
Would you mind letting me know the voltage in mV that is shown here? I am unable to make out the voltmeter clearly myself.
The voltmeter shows 8 mV
